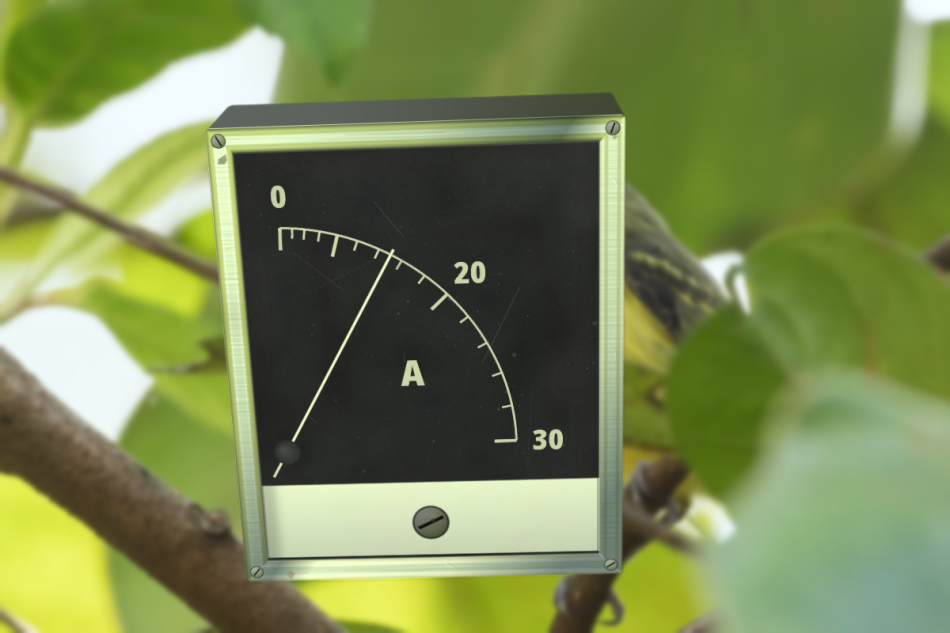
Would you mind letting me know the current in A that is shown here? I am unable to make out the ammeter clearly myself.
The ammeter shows 15 A
